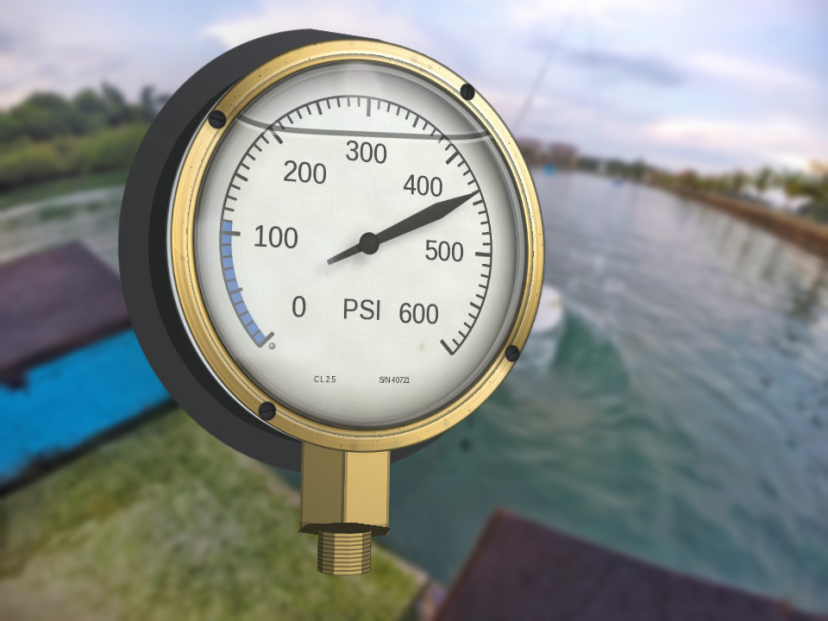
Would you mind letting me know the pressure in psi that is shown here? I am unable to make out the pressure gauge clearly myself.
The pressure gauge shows 440 psi
